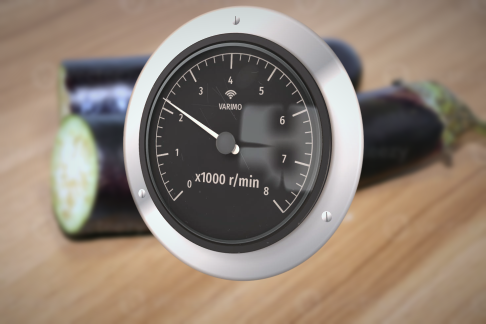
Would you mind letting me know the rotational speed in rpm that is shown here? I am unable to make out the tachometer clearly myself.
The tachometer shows 2200 rpm
